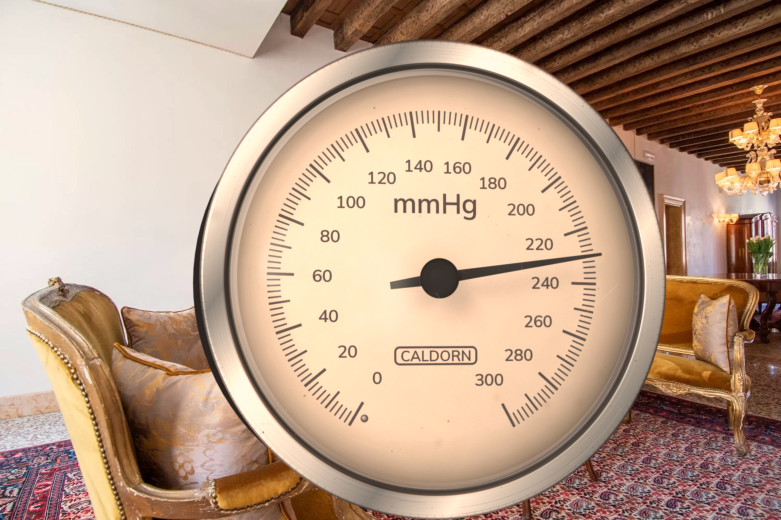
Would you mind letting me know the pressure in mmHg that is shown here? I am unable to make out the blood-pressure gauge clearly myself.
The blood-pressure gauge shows 230 mmHg
